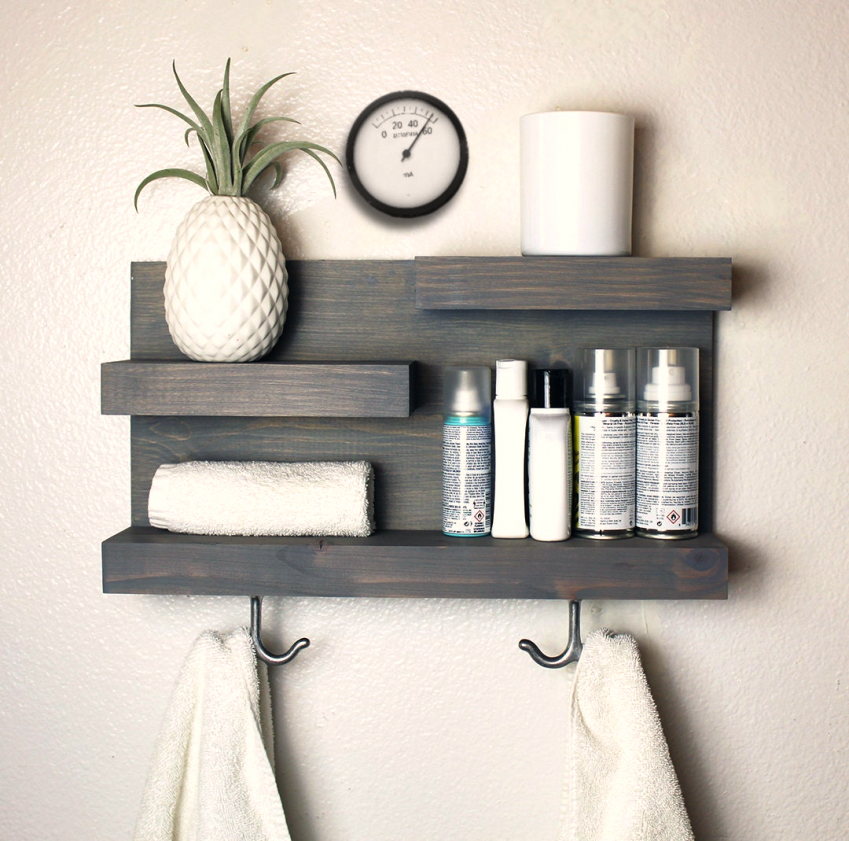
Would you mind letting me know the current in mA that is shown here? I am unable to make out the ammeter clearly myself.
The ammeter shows 55 mA
